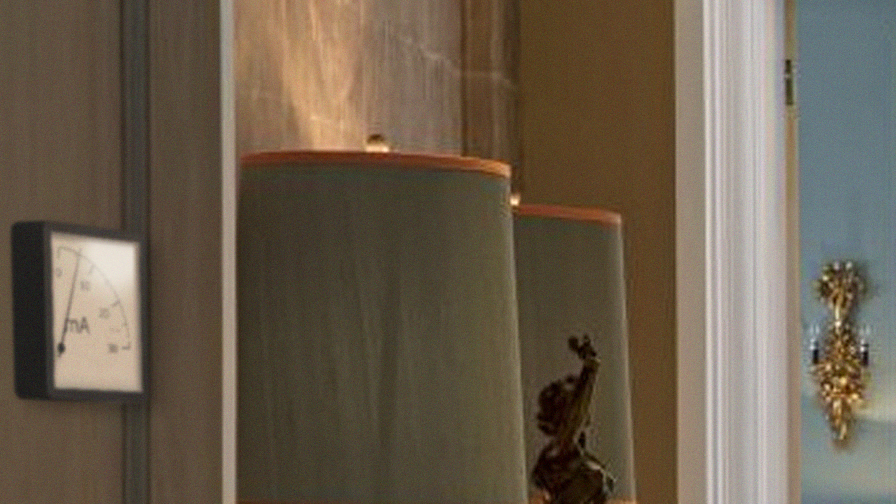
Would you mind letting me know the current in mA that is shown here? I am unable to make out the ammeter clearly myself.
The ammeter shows 5 mA
